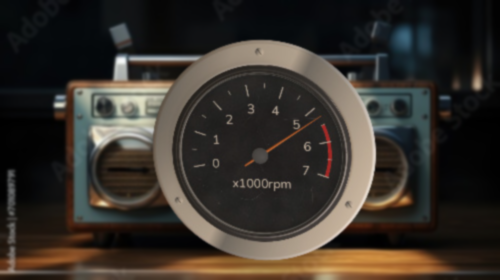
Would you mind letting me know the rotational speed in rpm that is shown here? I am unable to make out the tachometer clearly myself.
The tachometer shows 5250 rpm
